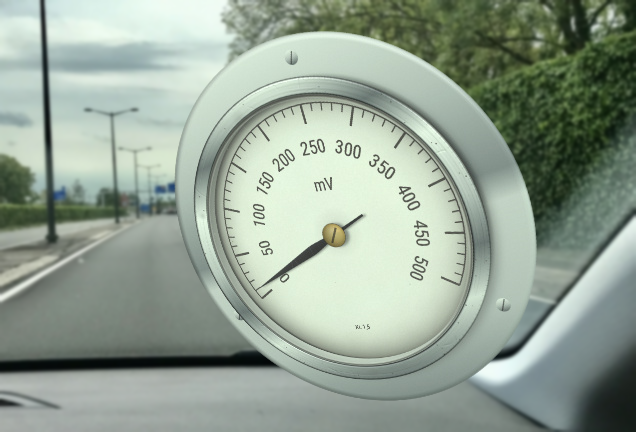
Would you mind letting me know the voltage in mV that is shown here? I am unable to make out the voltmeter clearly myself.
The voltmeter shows 10 mV
